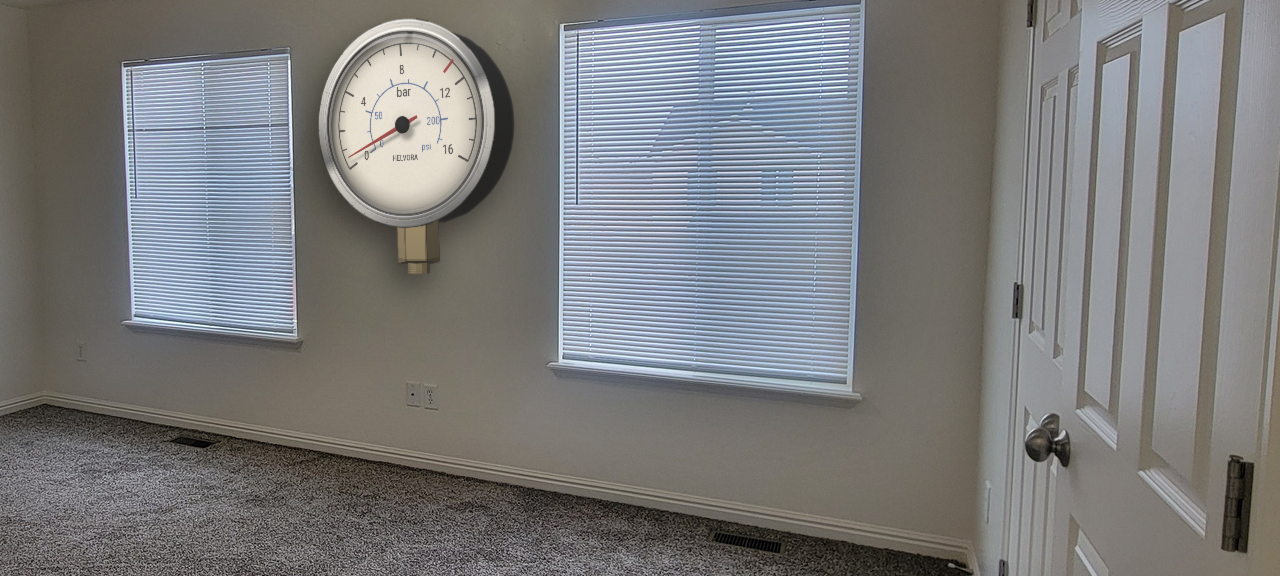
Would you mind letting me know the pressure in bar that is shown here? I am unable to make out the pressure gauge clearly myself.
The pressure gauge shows 0.5 bar
